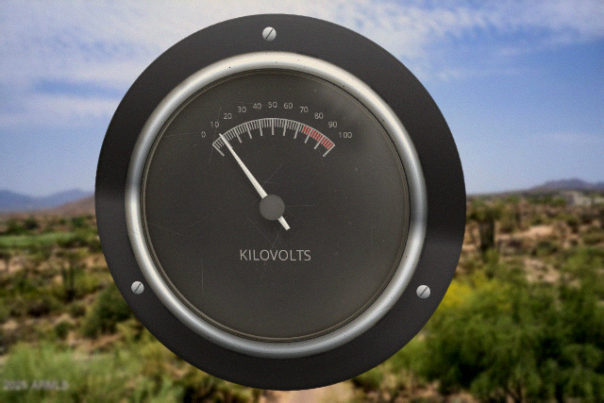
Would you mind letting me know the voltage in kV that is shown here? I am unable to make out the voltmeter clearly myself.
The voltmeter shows 10 kV
